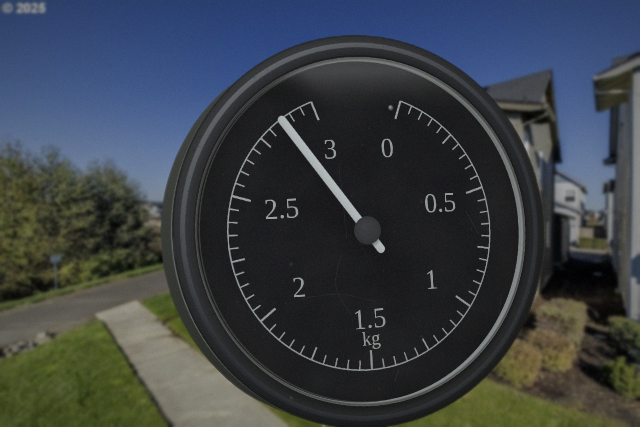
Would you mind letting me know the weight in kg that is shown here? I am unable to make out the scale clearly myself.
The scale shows 2.85 kg
